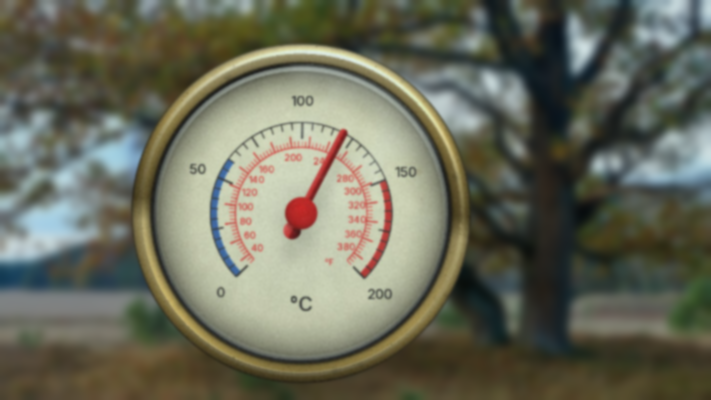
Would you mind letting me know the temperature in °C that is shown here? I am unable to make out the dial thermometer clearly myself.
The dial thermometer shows 120 °C
